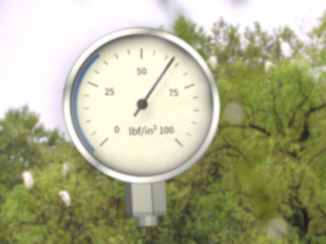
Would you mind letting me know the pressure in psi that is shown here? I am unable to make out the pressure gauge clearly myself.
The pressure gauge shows 62.5 psi
